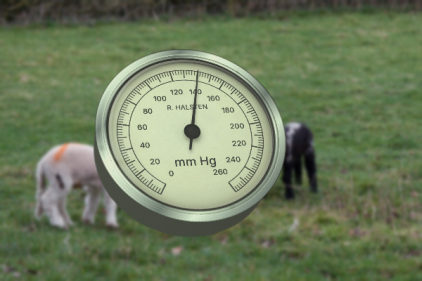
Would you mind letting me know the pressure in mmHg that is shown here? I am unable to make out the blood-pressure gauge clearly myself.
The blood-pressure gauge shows 140 mmHg
